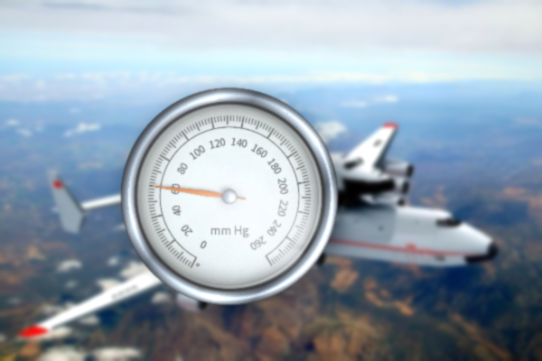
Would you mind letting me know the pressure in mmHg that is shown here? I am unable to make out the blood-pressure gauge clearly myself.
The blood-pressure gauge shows 60 mmHg
